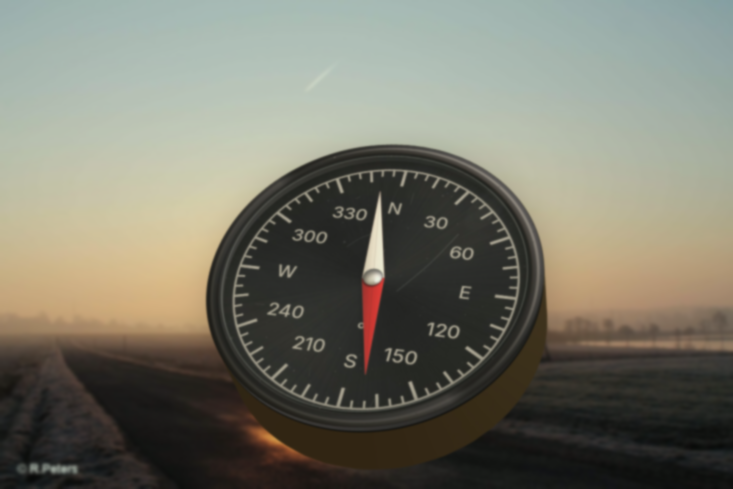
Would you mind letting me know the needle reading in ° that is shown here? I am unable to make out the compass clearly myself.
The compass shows 170 °
